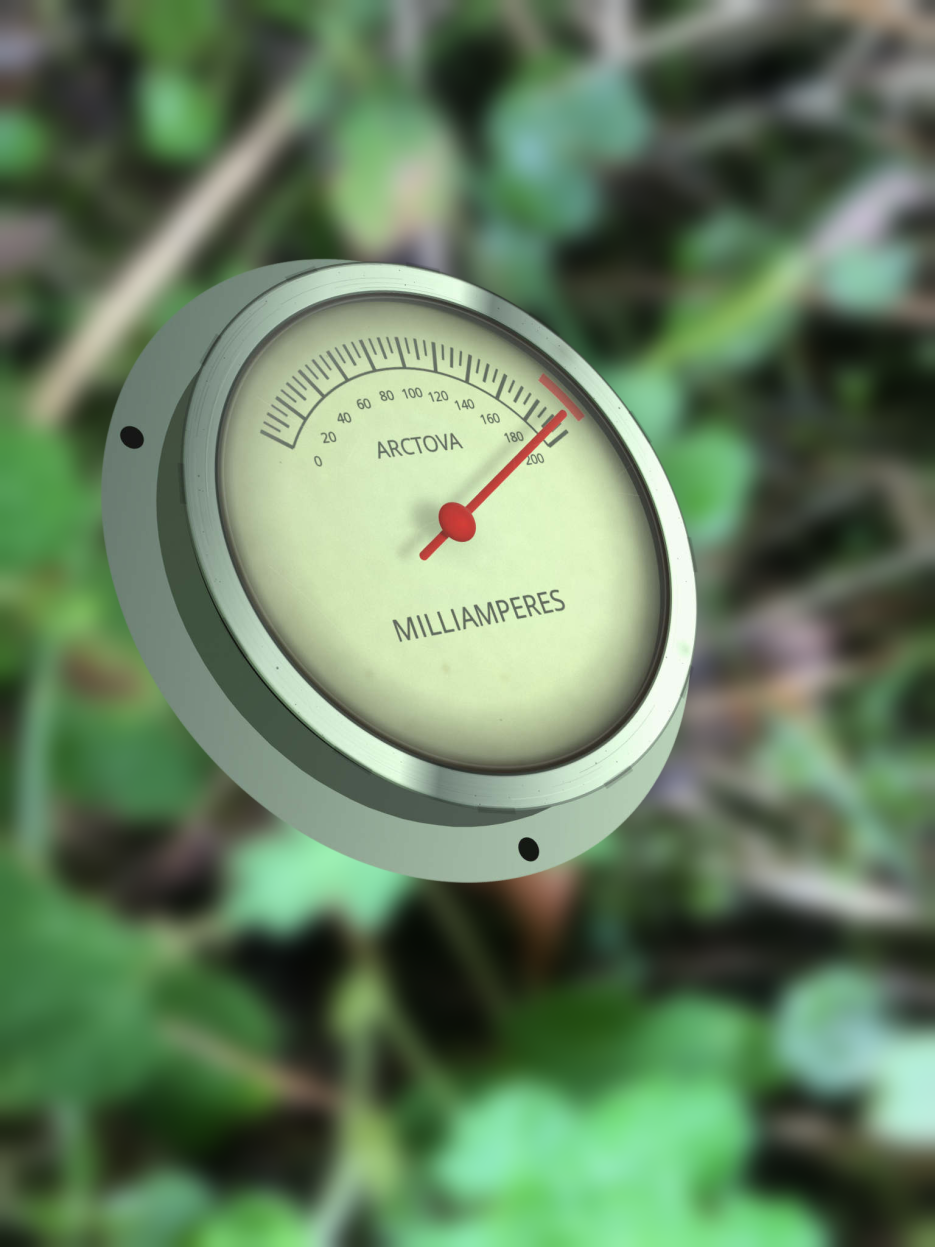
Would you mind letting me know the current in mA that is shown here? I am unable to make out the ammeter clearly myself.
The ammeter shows 192.5 mA
